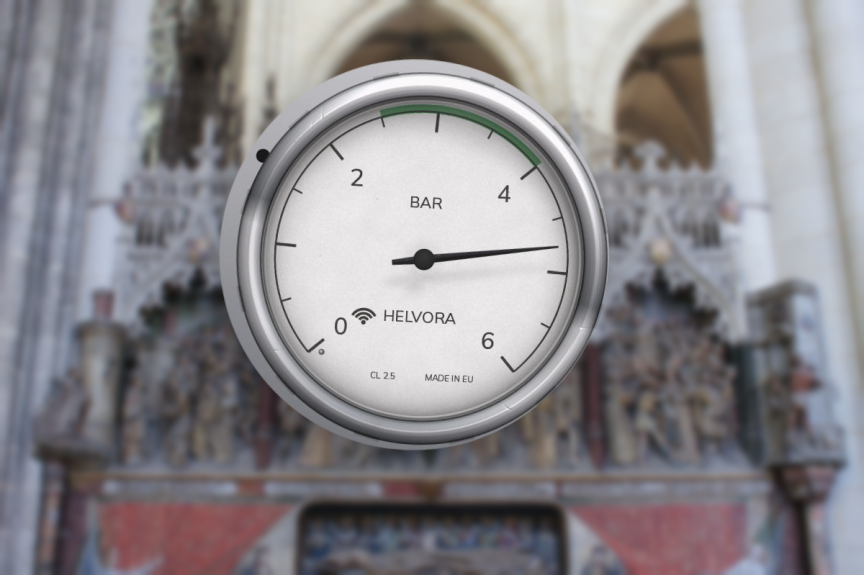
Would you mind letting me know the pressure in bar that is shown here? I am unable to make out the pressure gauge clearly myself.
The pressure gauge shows 4.75 bar
